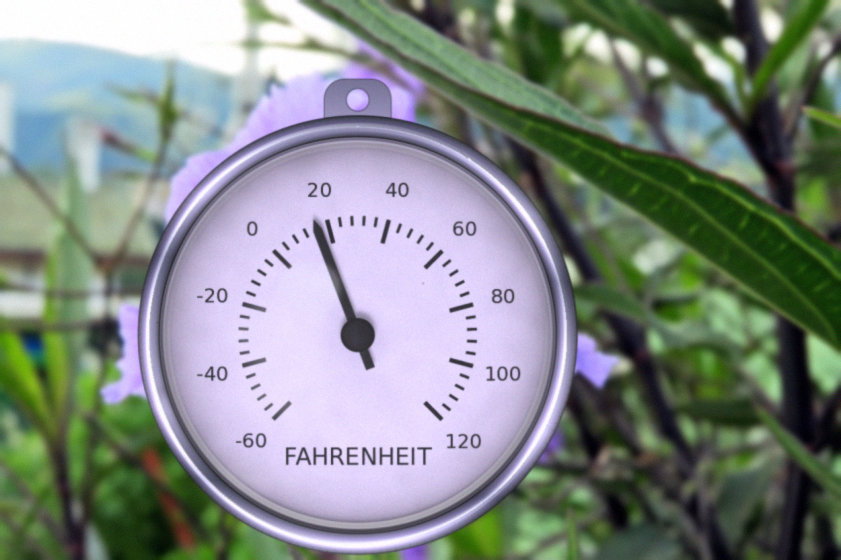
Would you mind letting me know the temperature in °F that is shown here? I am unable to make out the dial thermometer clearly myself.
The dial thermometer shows 16 °F
